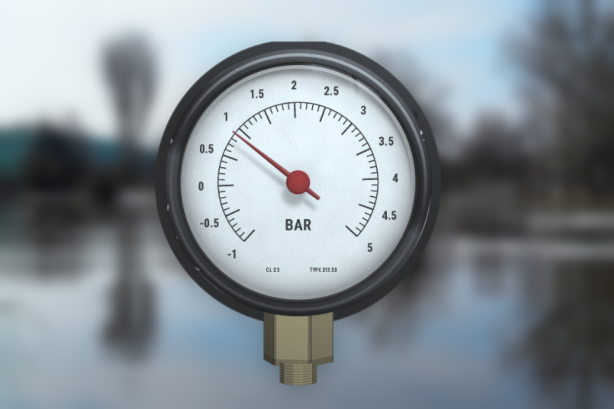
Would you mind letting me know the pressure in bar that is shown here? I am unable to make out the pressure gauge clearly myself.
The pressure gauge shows 0.9 bar
